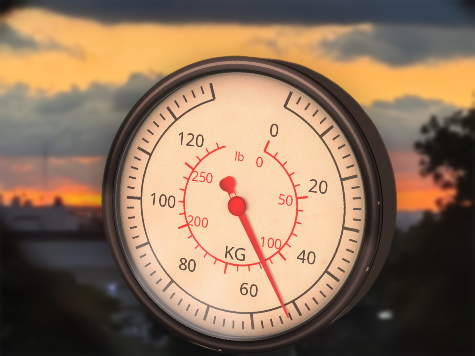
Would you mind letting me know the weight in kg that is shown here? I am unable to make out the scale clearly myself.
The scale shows 52 kg
